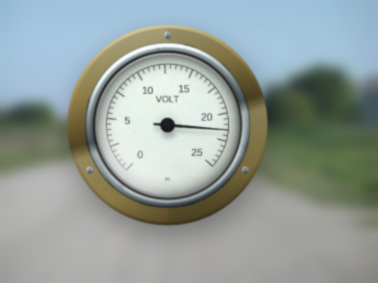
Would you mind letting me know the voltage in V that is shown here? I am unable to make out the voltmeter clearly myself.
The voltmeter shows 21.5 V
